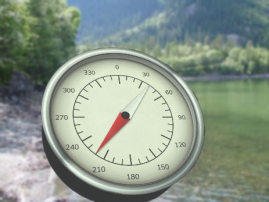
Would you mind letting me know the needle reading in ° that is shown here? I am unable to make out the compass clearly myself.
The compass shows 220 °
